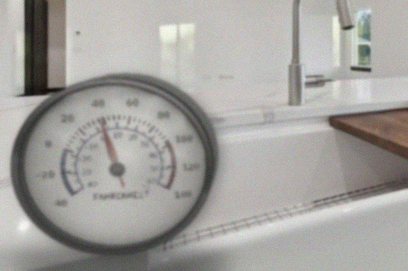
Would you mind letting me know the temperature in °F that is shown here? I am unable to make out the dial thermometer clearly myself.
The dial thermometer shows 40 °F
